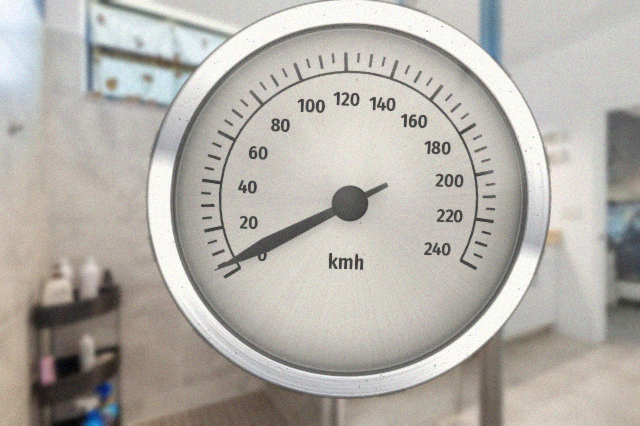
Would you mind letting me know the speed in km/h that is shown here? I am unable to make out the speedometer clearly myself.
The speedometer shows 5 km/h
